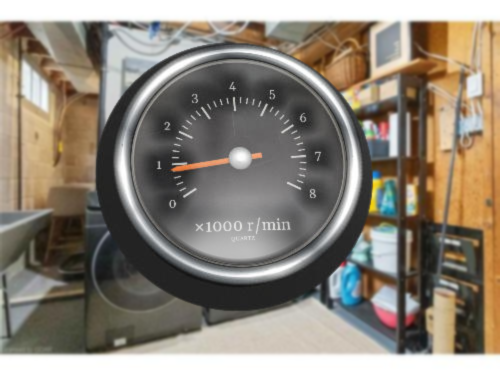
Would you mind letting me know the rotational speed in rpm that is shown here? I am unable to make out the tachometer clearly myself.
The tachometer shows 800 rpm
